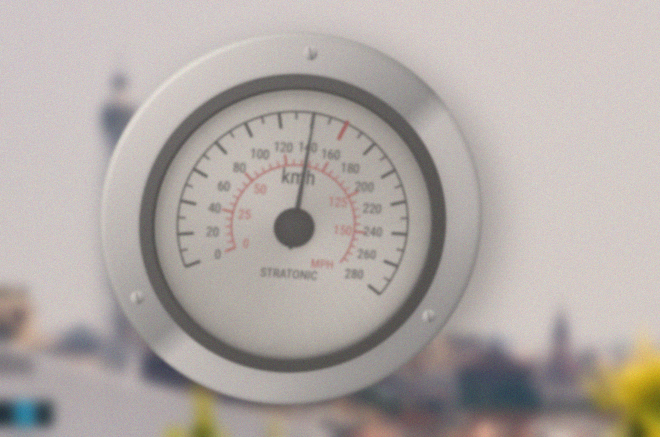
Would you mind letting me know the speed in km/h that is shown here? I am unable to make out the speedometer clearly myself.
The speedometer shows 140 km/h
